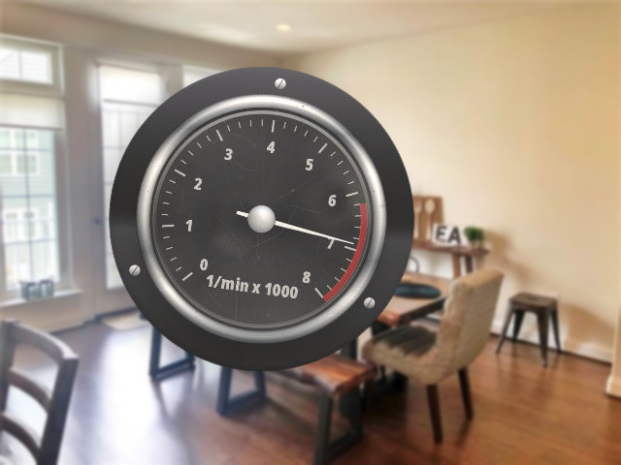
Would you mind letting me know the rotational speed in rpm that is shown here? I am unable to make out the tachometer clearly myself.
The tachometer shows 6900 rpm
